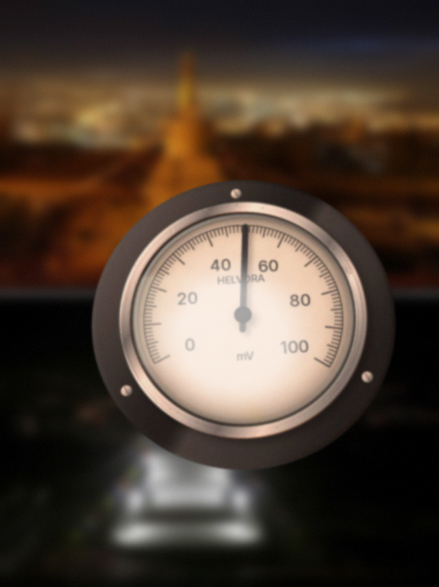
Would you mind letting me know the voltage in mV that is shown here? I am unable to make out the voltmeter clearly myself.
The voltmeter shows 50 mV
